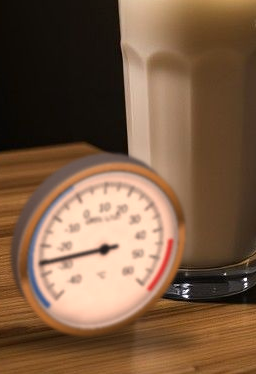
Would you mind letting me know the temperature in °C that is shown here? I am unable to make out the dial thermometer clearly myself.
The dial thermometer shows -25 °C
